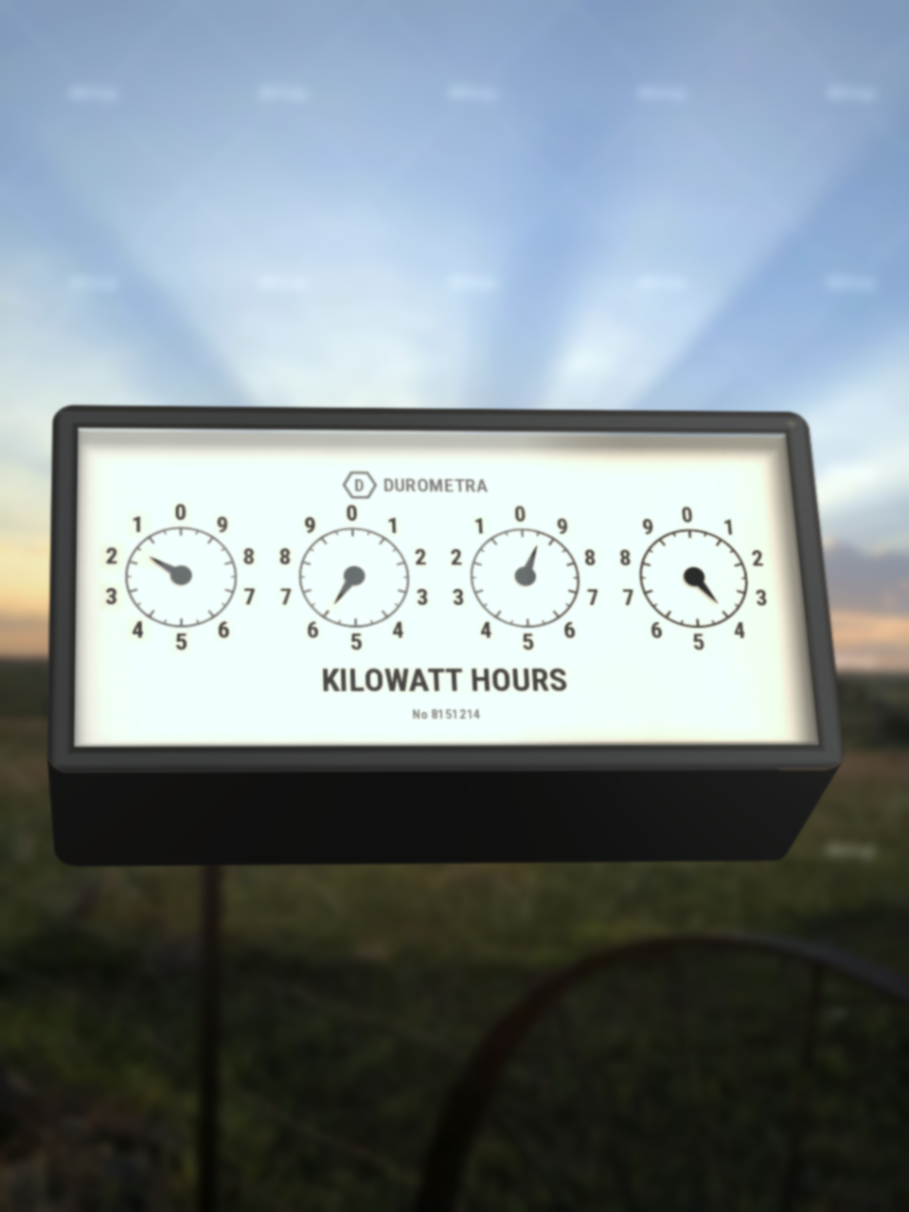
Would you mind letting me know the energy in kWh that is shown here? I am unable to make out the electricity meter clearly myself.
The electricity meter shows 1594 kWh
